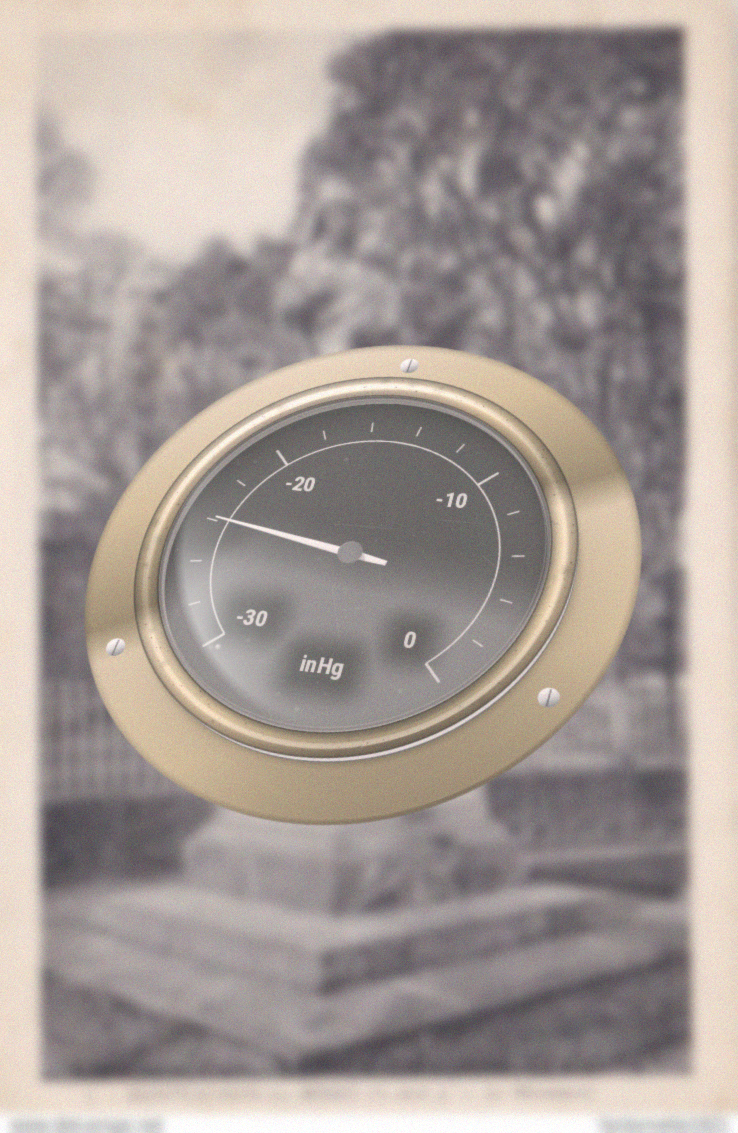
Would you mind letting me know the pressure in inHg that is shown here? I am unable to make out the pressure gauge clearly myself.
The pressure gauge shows -24 inHg
